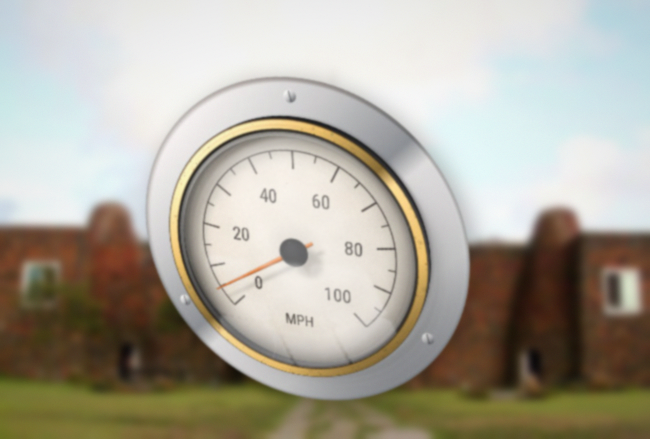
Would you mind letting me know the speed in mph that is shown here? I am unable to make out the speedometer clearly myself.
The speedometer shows 5 mph
